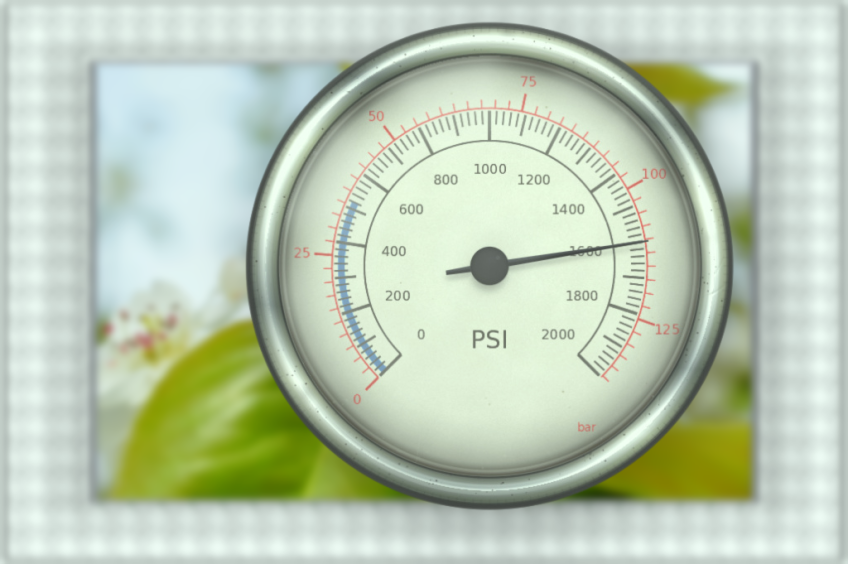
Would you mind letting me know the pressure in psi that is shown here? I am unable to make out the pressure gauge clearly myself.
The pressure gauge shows 1600 psi
